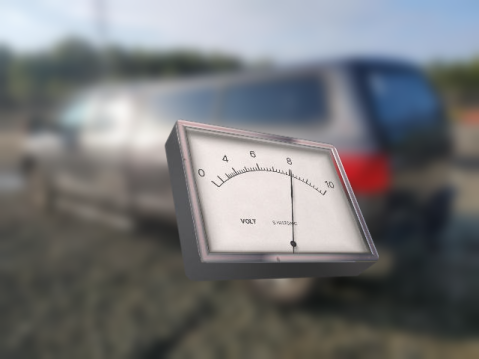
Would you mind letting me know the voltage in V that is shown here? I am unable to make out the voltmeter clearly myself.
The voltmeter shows 8 V
